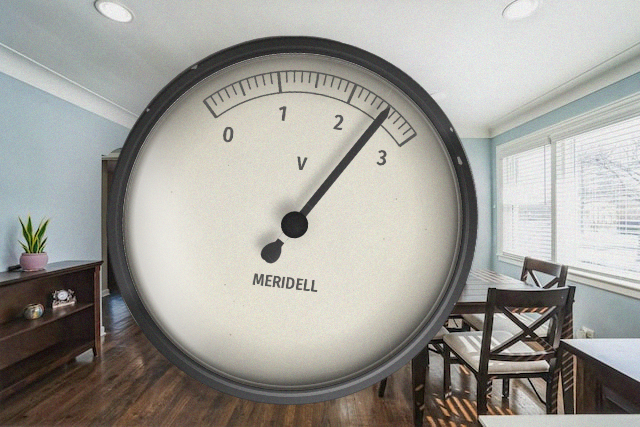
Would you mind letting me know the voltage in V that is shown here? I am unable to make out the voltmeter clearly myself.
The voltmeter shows 2.5 V
